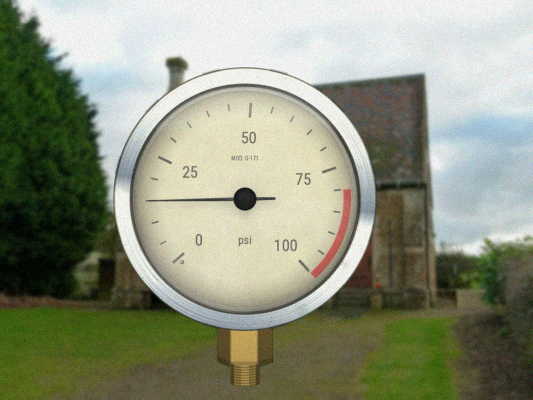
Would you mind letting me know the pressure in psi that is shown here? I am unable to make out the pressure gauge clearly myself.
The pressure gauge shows 15 psi
